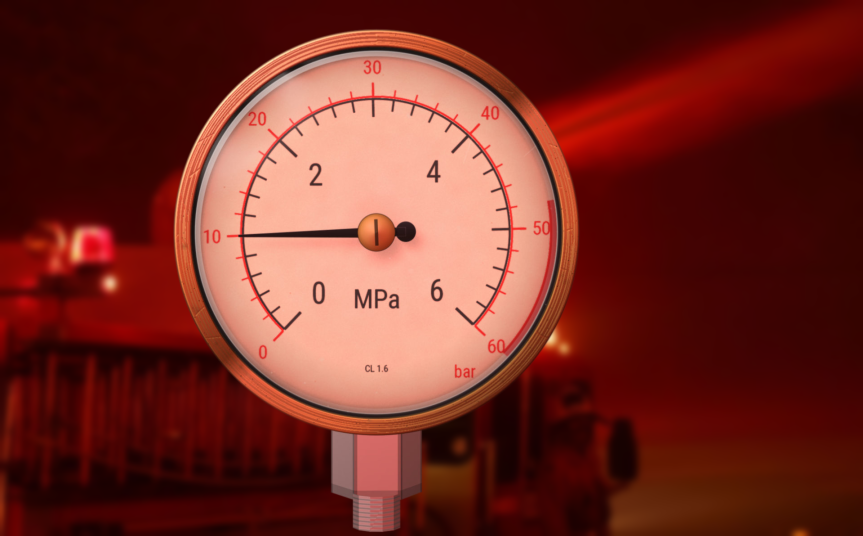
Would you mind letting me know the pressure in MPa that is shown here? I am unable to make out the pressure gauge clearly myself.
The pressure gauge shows 1 MPa
